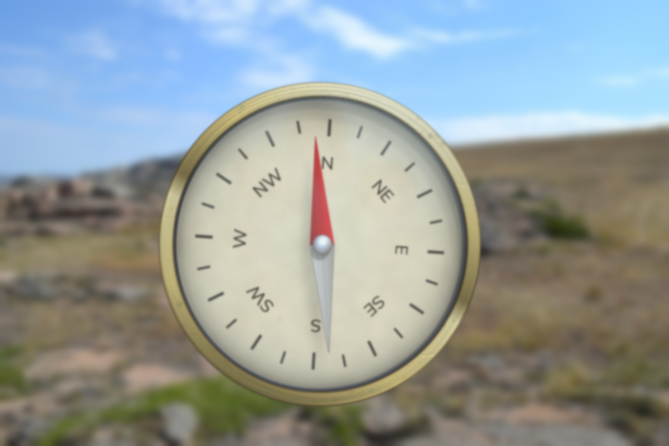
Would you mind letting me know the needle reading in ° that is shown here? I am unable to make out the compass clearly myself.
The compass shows 352.5 °
